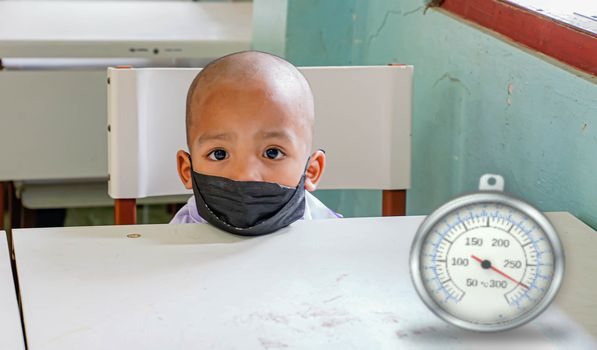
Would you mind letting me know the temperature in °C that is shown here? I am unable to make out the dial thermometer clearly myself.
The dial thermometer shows 275 °C
